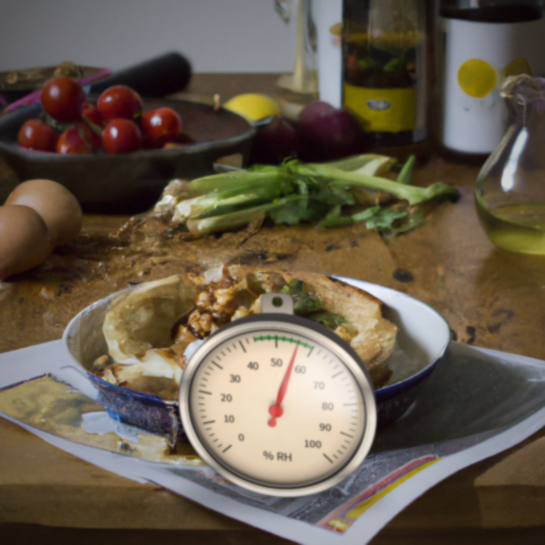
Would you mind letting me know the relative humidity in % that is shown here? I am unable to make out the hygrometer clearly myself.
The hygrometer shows 56 %
